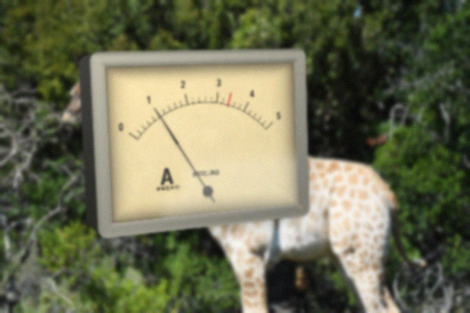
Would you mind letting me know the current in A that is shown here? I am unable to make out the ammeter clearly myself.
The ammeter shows 1 A
